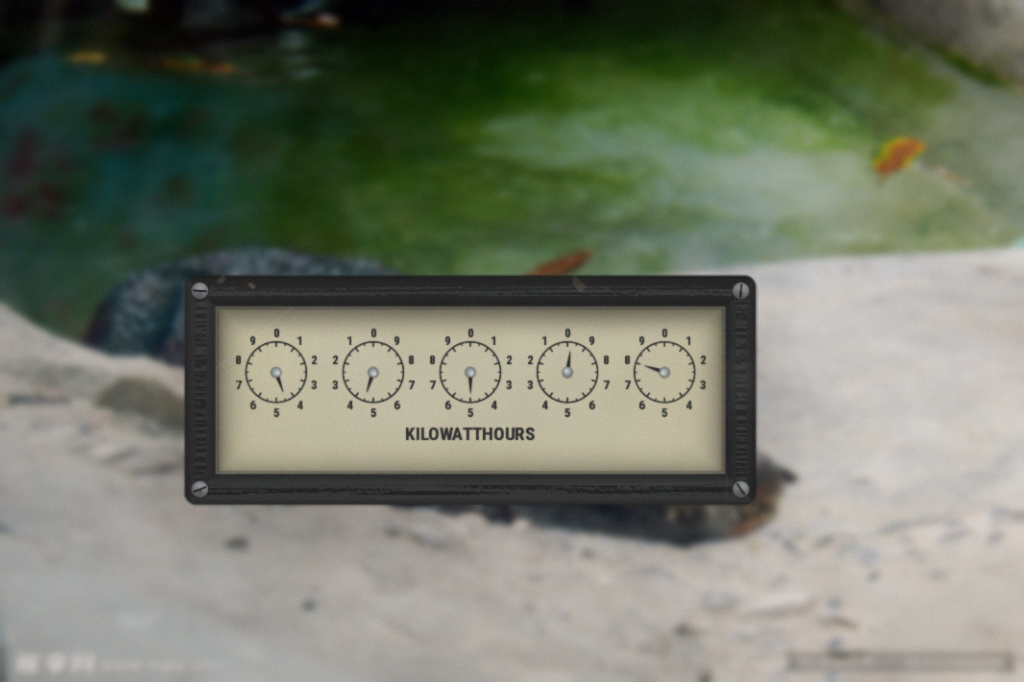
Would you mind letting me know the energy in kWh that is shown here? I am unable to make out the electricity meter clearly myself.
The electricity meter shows 44498 kWh
